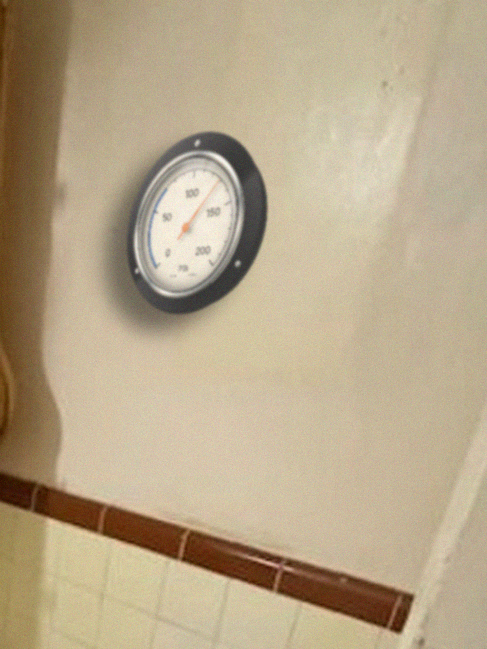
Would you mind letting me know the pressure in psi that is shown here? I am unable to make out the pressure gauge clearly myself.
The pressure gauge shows 130 psi
